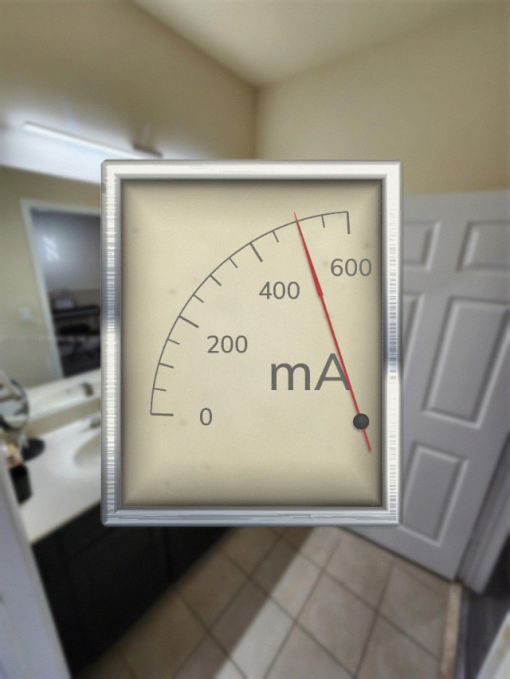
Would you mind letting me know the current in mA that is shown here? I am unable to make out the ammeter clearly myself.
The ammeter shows 500 mA
